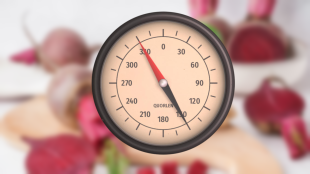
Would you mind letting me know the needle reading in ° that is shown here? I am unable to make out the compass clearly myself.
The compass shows 330 °
